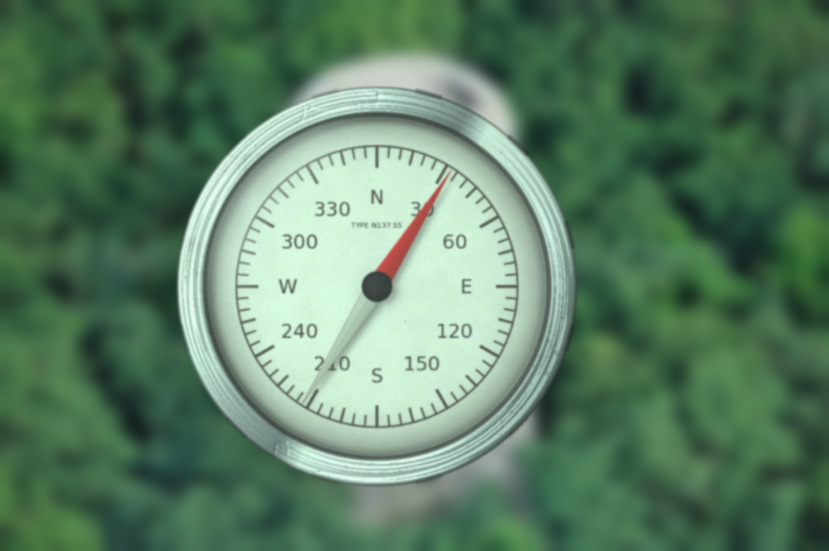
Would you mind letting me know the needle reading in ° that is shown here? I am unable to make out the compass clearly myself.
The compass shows 32.5 °
